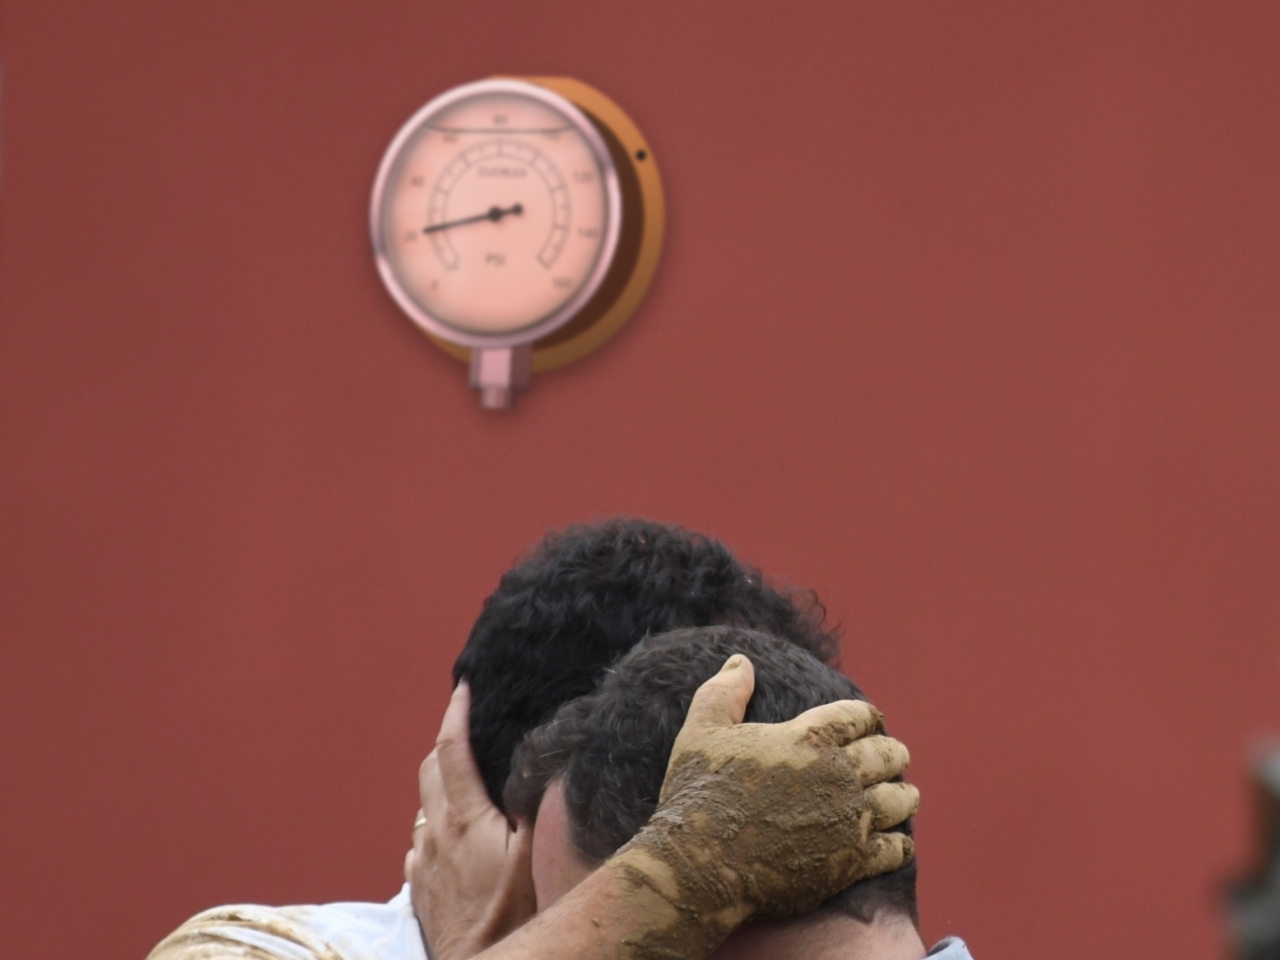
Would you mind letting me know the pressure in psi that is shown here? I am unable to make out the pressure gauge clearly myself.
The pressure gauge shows 20 psi
